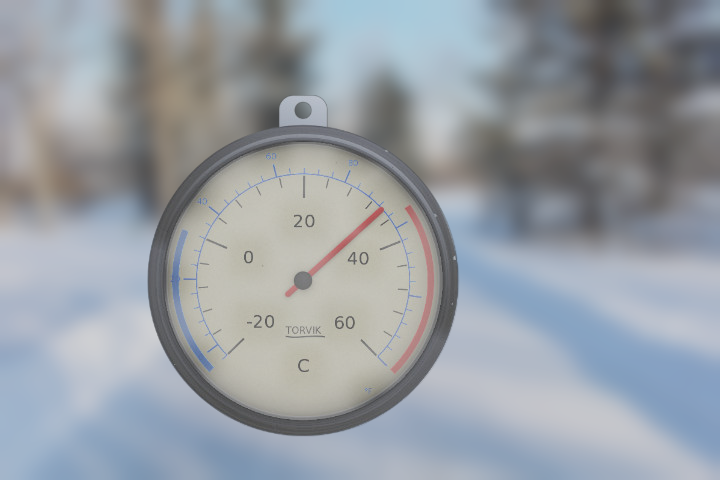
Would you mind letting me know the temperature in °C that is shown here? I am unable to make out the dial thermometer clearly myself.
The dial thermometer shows 34 °C
